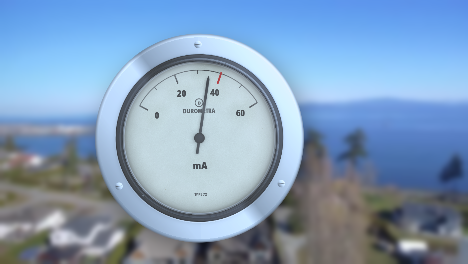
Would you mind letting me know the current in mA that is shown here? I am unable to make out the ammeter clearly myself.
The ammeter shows 35 mA
